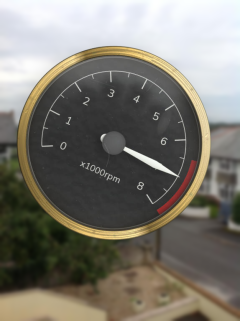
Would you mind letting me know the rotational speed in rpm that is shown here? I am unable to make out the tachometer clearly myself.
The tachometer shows 7000 rpm
